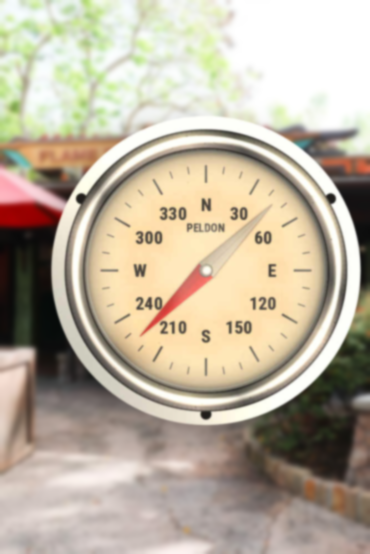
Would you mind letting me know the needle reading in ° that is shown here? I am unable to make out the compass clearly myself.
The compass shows 225 °
